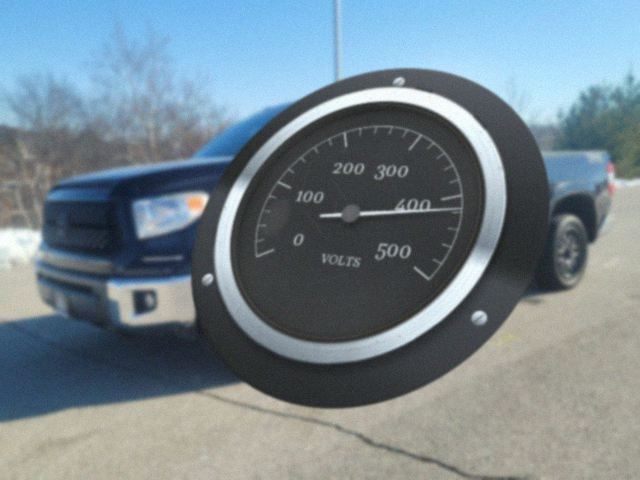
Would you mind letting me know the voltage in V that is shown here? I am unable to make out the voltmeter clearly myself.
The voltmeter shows 420 V
